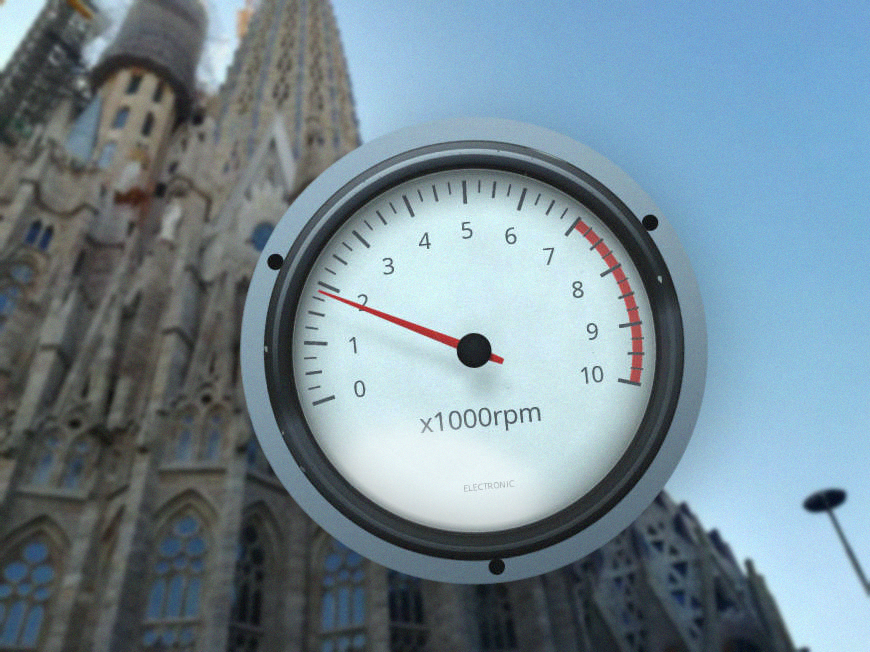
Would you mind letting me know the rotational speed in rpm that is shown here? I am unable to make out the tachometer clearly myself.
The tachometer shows 1875 rpm
